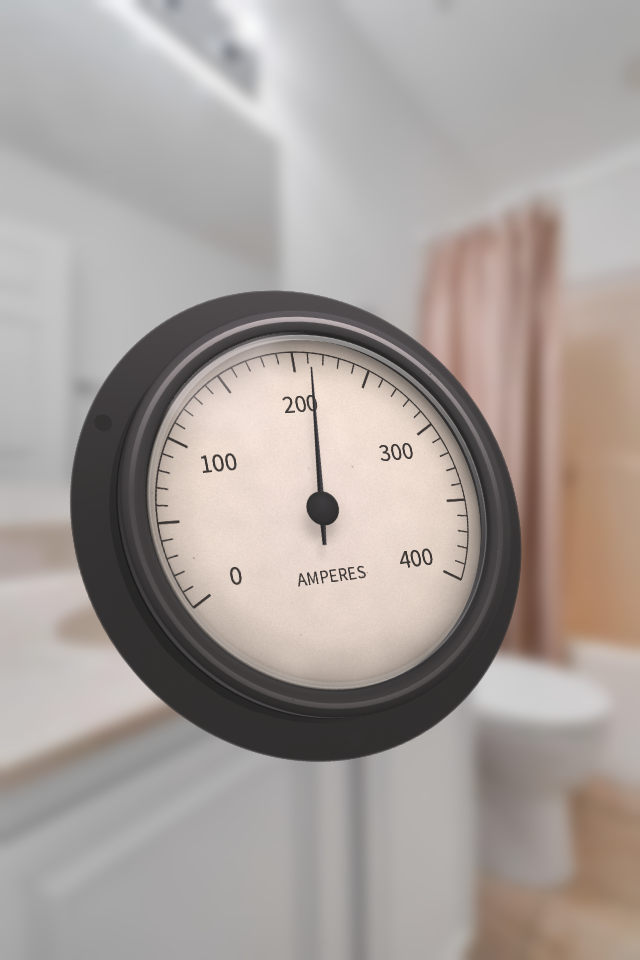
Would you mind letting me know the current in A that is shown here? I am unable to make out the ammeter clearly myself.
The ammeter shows 210 A
